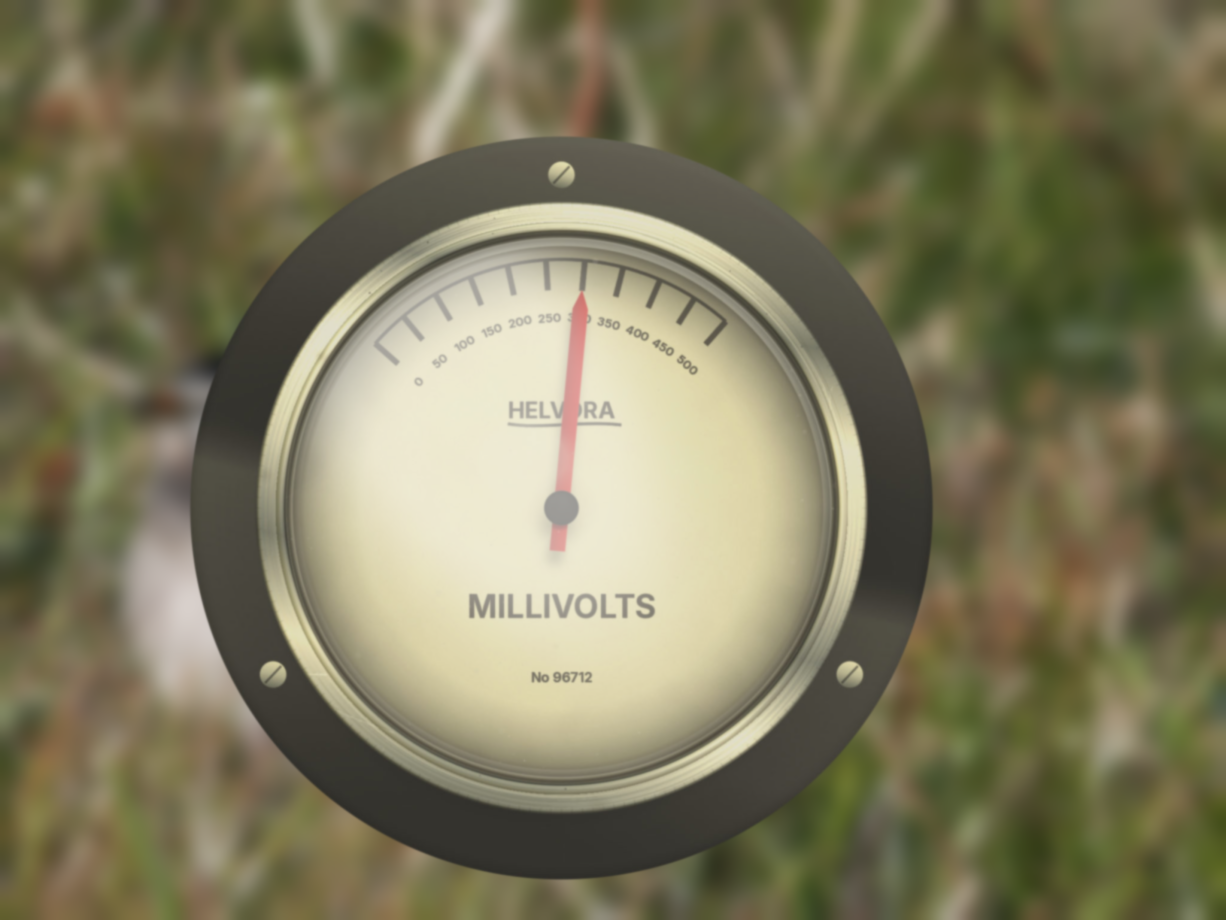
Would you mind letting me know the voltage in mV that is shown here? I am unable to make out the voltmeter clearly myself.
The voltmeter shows 300 mV
